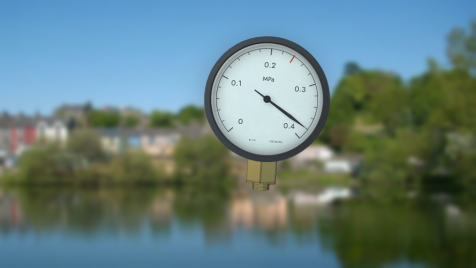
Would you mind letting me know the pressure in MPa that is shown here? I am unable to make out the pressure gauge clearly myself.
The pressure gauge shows 0.38 MPa
